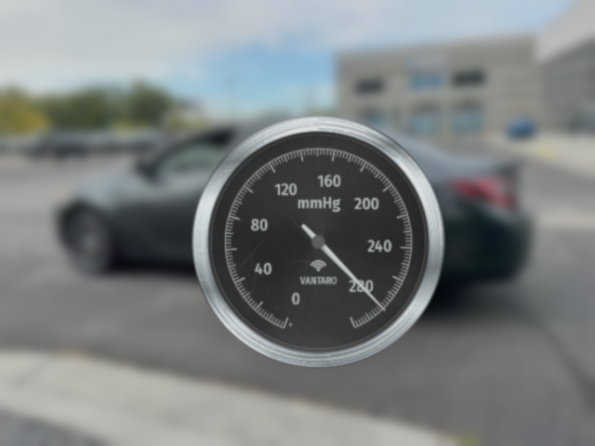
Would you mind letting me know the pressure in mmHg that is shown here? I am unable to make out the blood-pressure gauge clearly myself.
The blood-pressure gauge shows 280 mmHg
